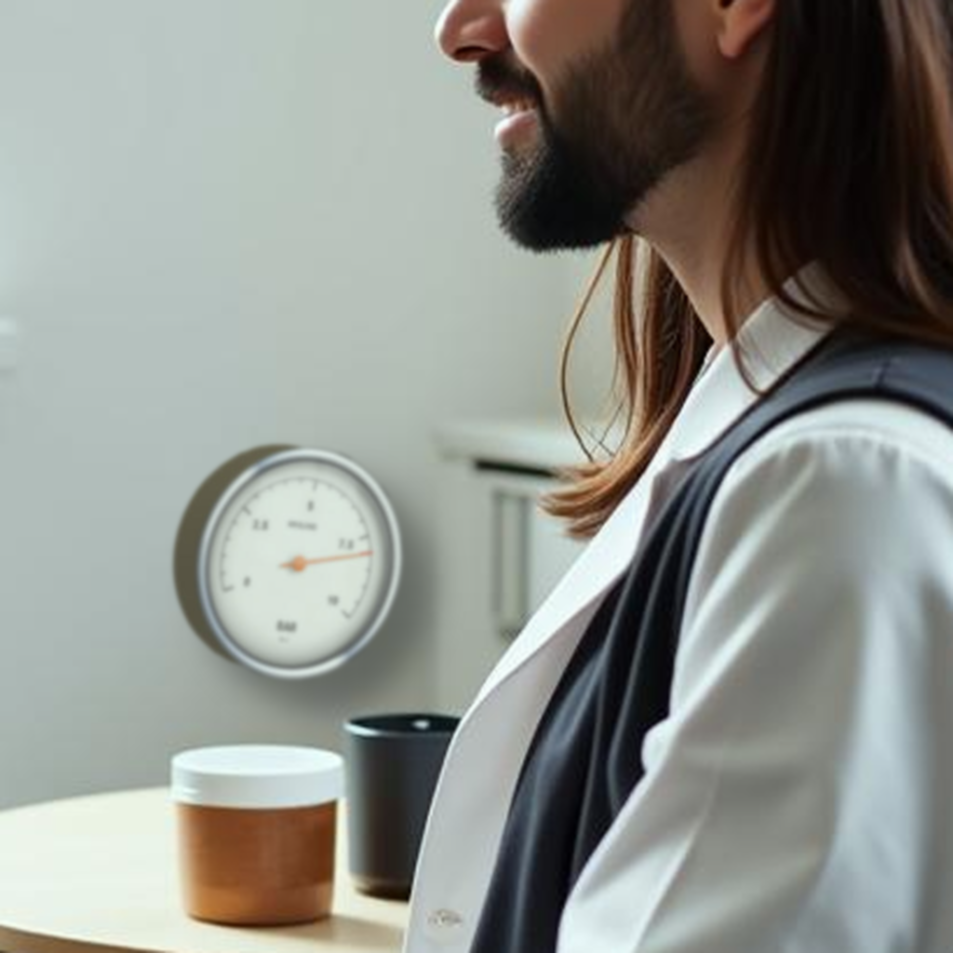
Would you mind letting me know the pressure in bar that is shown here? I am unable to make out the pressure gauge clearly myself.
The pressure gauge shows 8 bar
